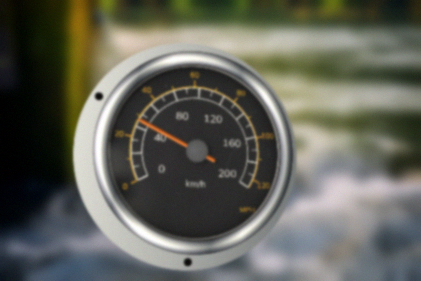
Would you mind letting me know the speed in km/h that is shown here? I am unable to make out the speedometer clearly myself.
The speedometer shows 45 km/h
